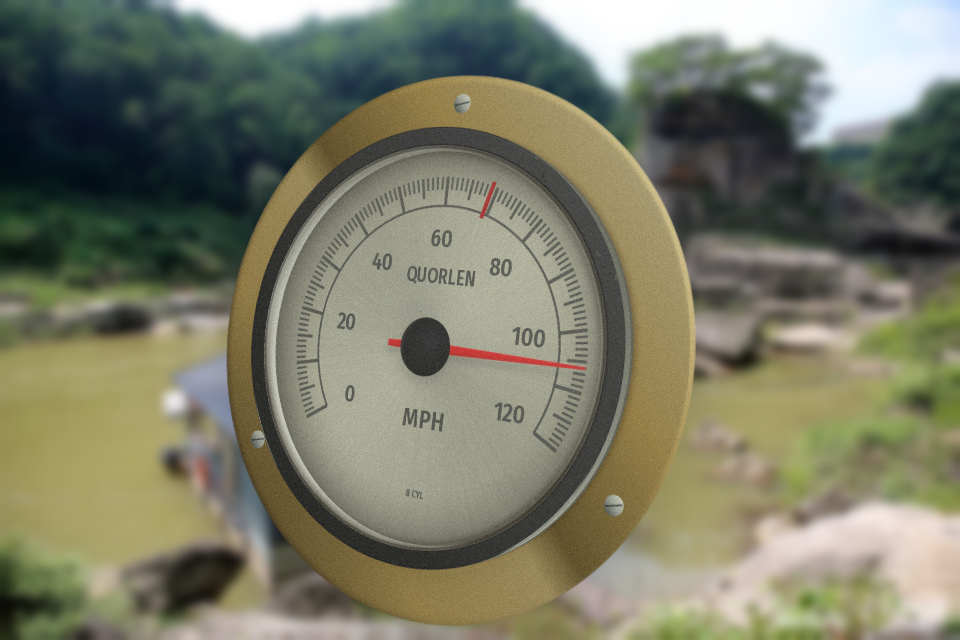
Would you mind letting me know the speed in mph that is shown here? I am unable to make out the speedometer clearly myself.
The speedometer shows 106 mph
